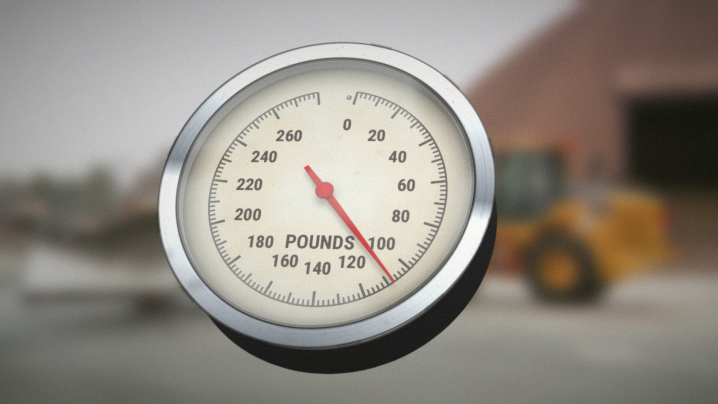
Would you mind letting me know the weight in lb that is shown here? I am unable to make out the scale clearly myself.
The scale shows 108 lb
